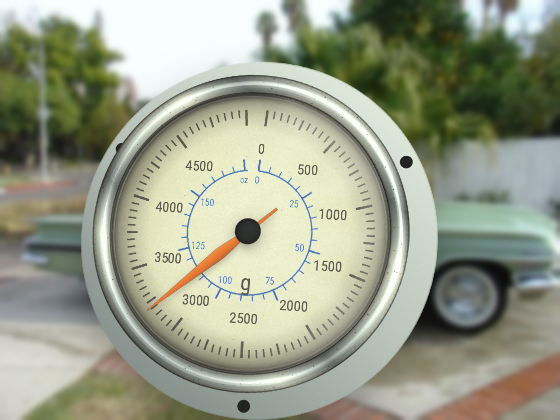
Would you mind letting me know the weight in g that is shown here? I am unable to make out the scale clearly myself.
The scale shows 3200 g
